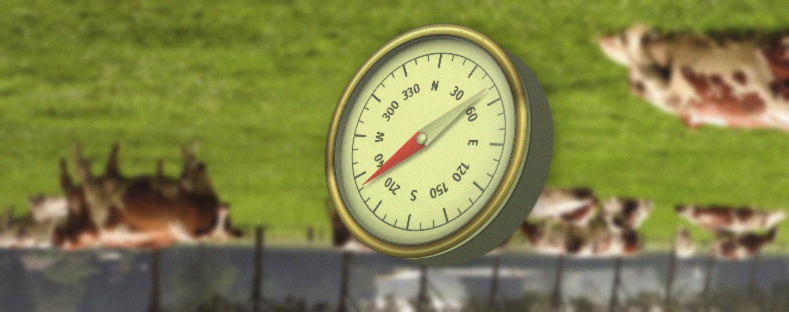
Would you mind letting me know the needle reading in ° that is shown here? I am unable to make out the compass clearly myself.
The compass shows 230 °
